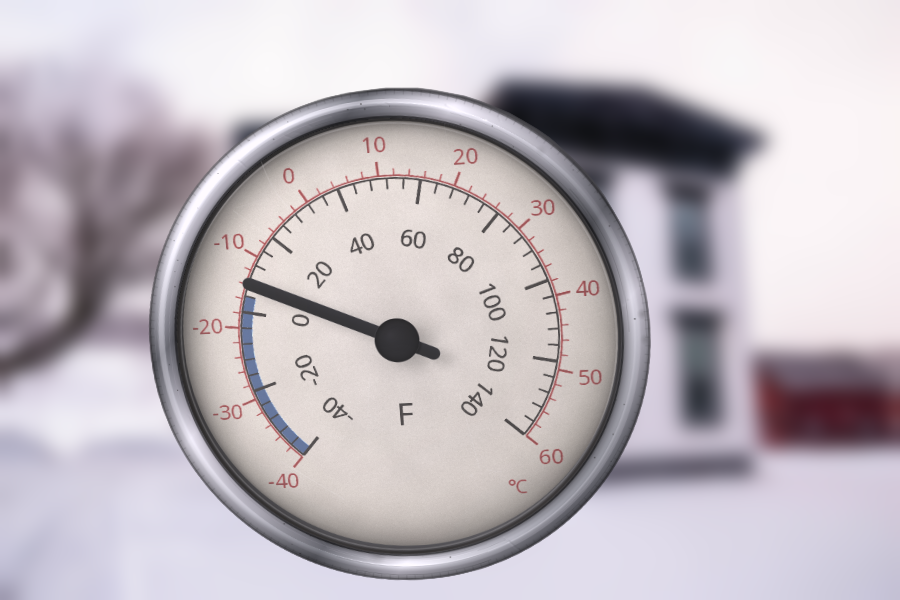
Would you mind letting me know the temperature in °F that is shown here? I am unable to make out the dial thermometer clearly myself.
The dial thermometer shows 8 °F
